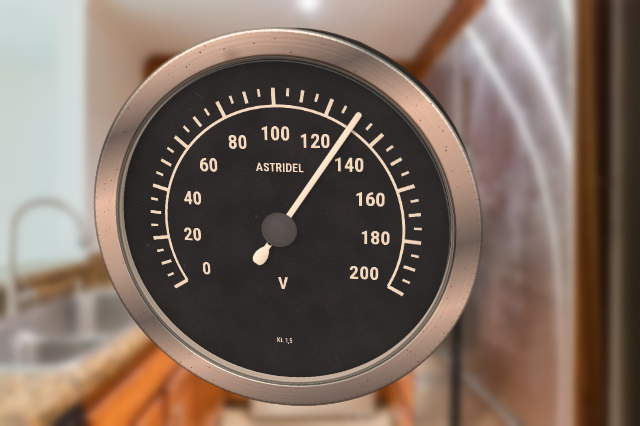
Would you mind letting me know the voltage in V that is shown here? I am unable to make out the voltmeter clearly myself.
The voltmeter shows 130 V
